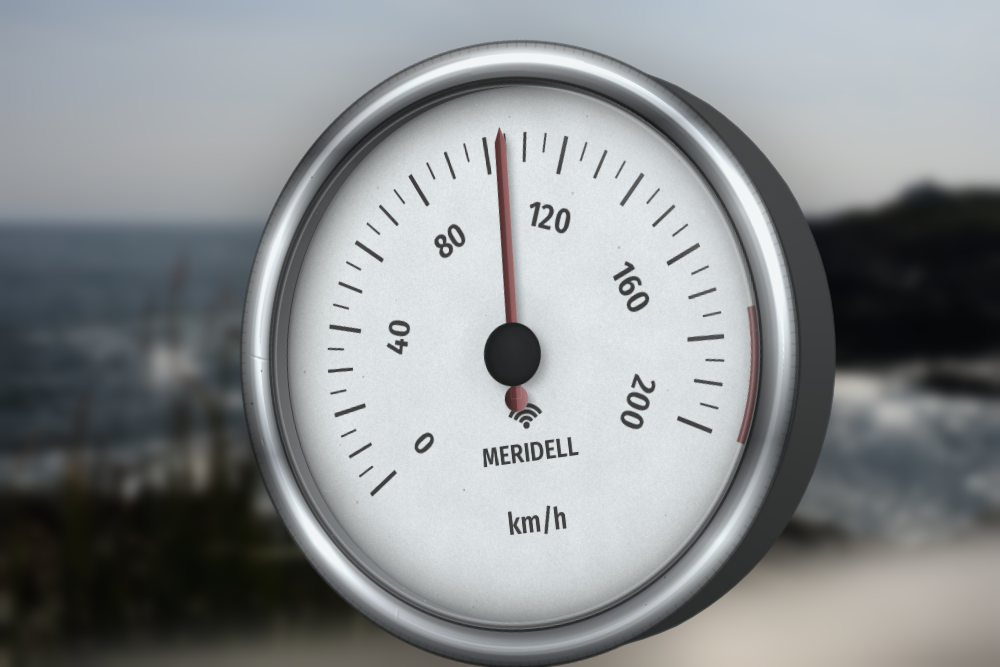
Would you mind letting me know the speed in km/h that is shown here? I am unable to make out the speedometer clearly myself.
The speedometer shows 105 km/h
